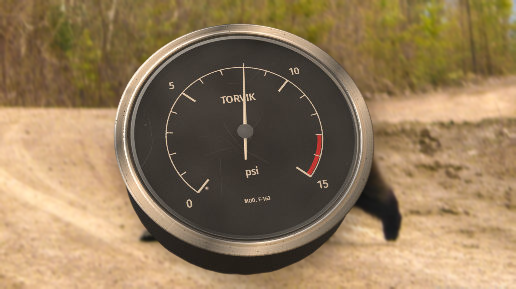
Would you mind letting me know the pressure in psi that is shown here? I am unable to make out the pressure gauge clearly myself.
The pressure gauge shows 8 psi
